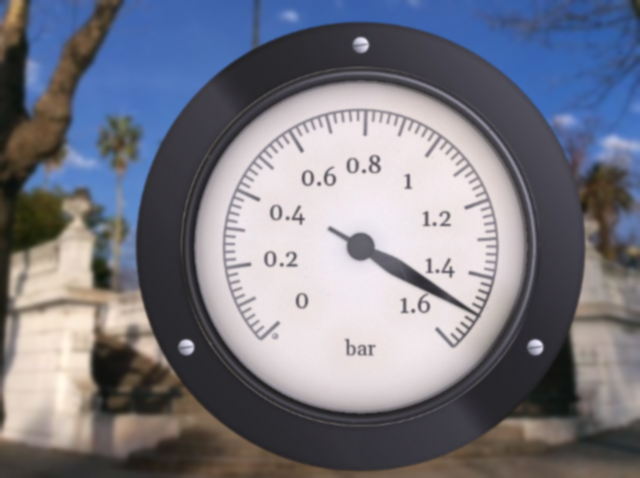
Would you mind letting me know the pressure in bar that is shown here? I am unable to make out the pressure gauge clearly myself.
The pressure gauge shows 1.5 bar
